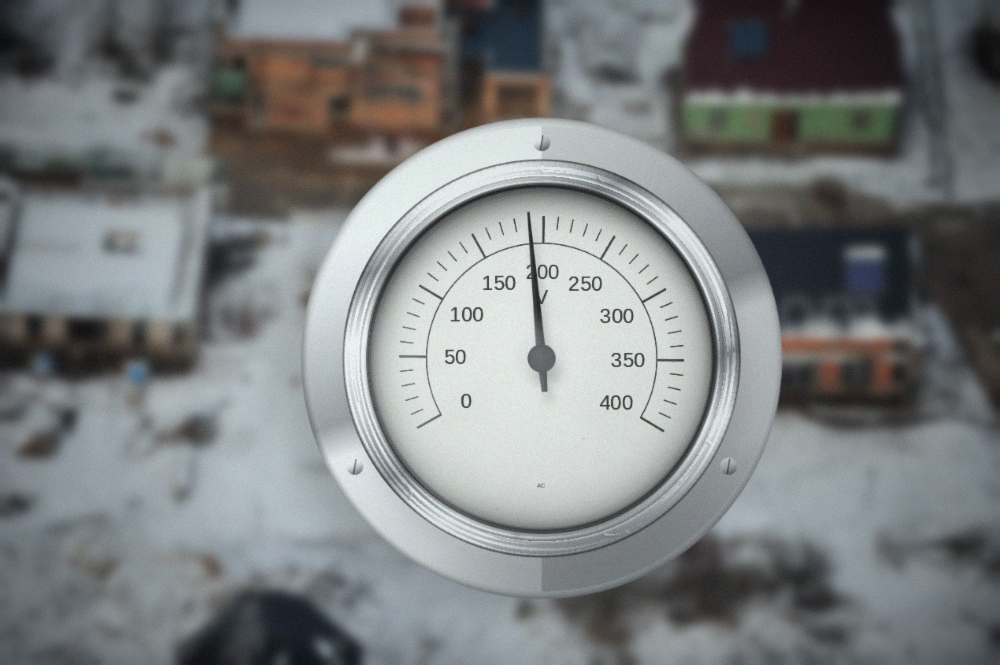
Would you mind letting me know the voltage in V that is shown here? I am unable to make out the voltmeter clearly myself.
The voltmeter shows 190 V
